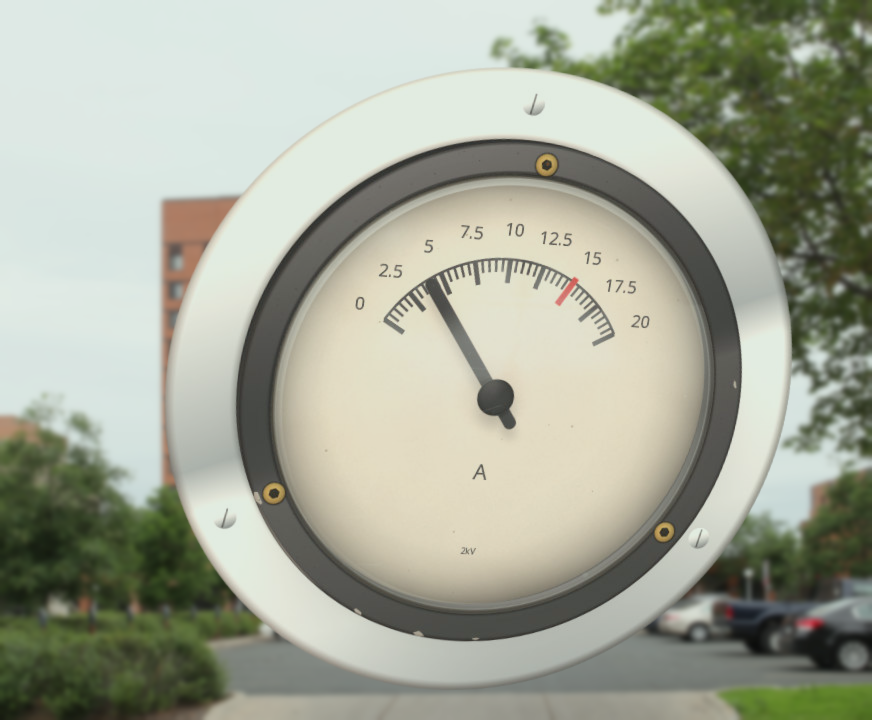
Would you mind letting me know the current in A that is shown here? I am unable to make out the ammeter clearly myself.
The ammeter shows 4 A
